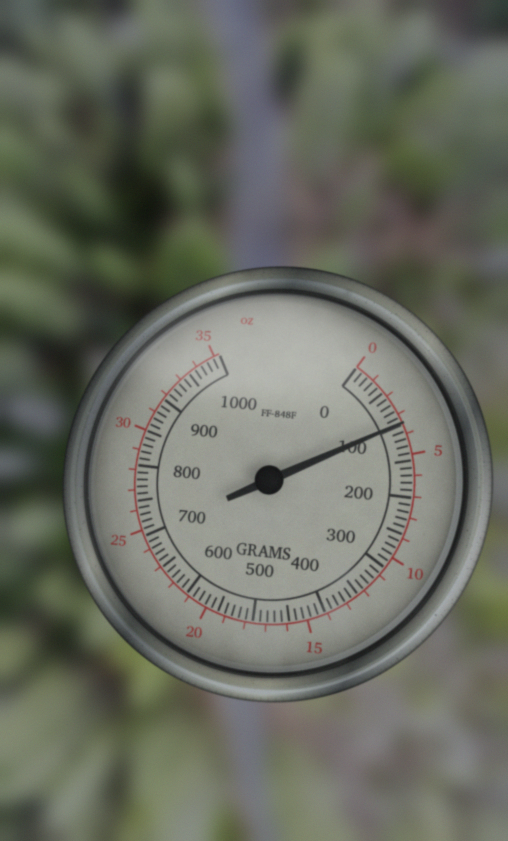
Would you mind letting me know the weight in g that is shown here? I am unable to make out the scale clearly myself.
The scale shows 100 g
